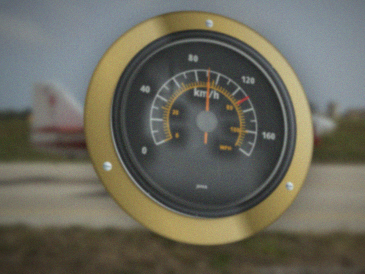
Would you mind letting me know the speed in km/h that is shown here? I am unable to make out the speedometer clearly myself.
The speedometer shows 90 km/h
